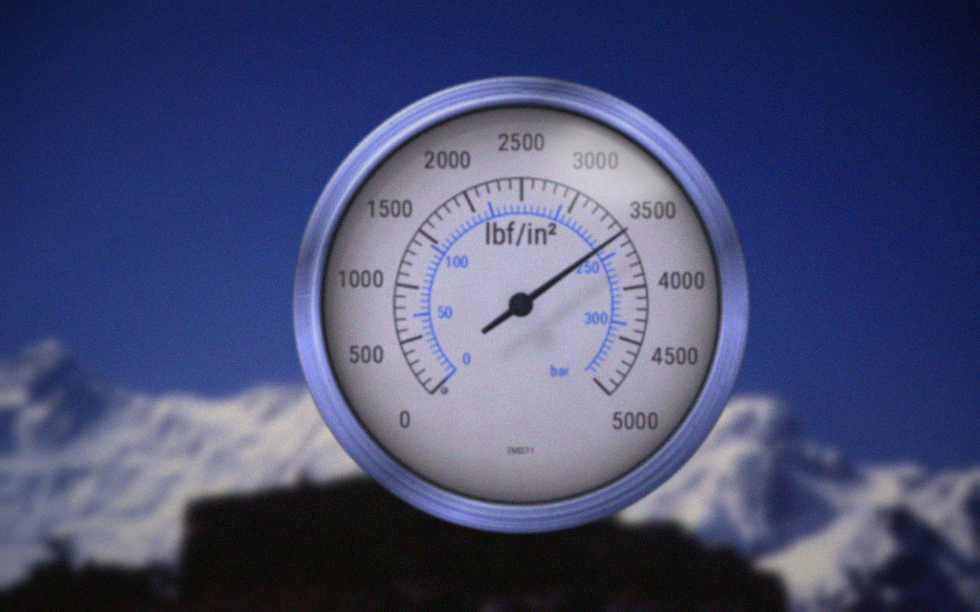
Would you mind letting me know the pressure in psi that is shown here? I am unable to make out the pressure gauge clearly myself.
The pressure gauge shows 3500 psi
